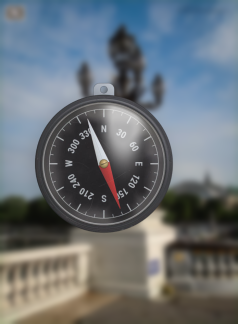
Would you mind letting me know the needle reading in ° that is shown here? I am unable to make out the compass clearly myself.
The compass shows 160 °
